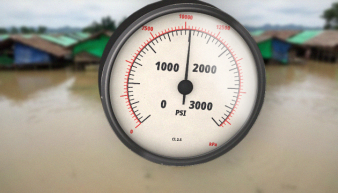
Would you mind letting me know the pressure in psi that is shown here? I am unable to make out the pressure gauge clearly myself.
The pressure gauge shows 1500 psi
